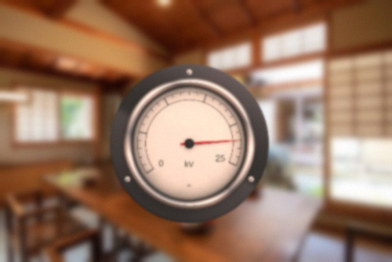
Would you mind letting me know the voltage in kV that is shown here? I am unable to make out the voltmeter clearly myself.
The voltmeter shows 22 kV
